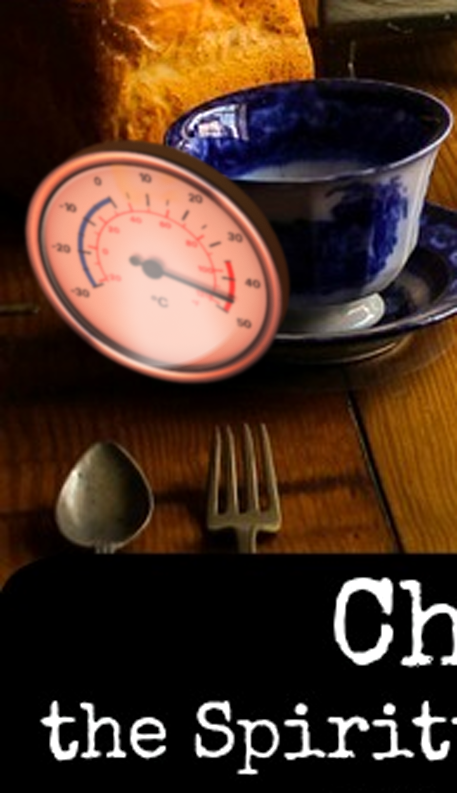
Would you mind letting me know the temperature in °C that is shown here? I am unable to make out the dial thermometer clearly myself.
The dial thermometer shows 45 °C
